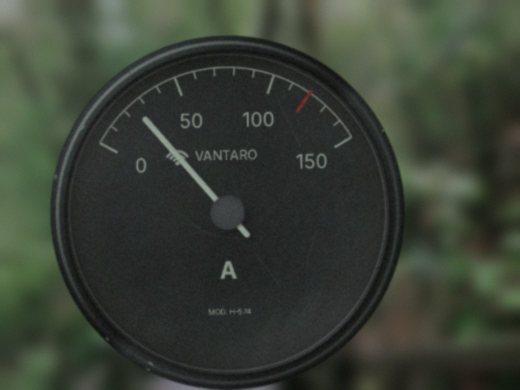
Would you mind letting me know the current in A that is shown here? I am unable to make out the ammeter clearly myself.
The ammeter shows 25 A
